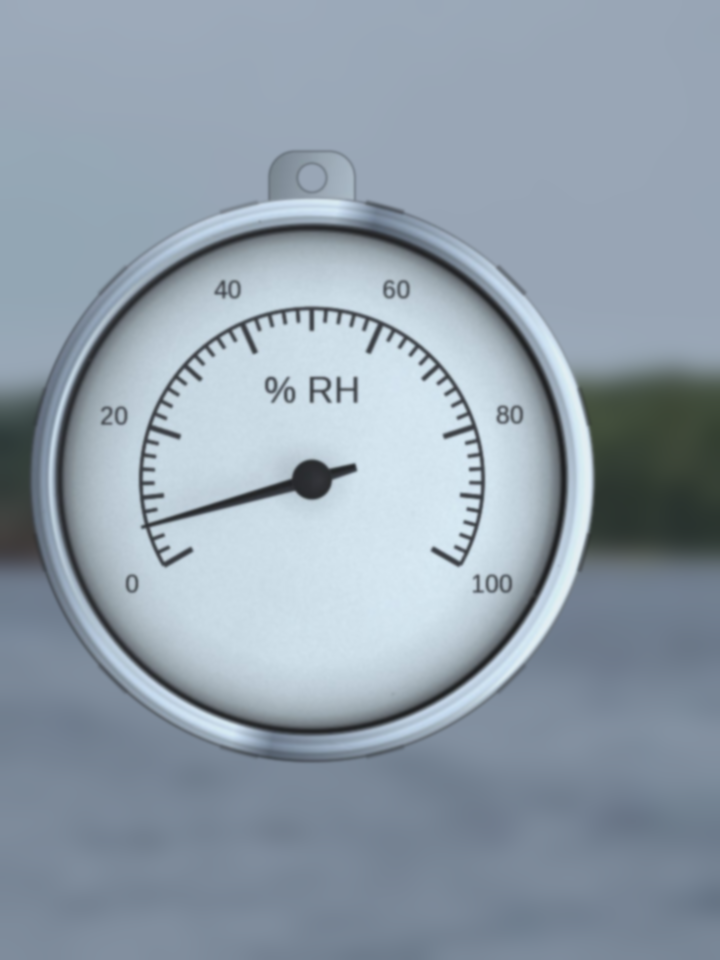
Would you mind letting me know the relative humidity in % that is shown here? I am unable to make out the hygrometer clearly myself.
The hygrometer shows 6 %
